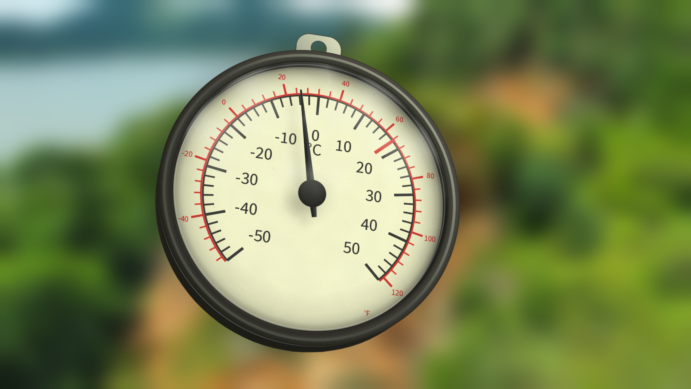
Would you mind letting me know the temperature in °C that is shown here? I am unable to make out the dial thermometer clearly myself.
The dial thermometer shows -4 °C
